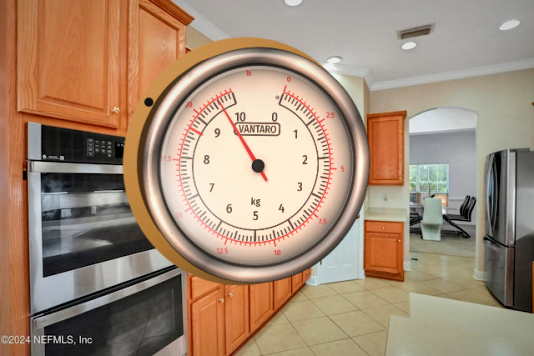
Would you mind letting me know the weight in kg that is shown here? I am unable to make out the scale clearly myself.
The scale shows 9.6 kg
